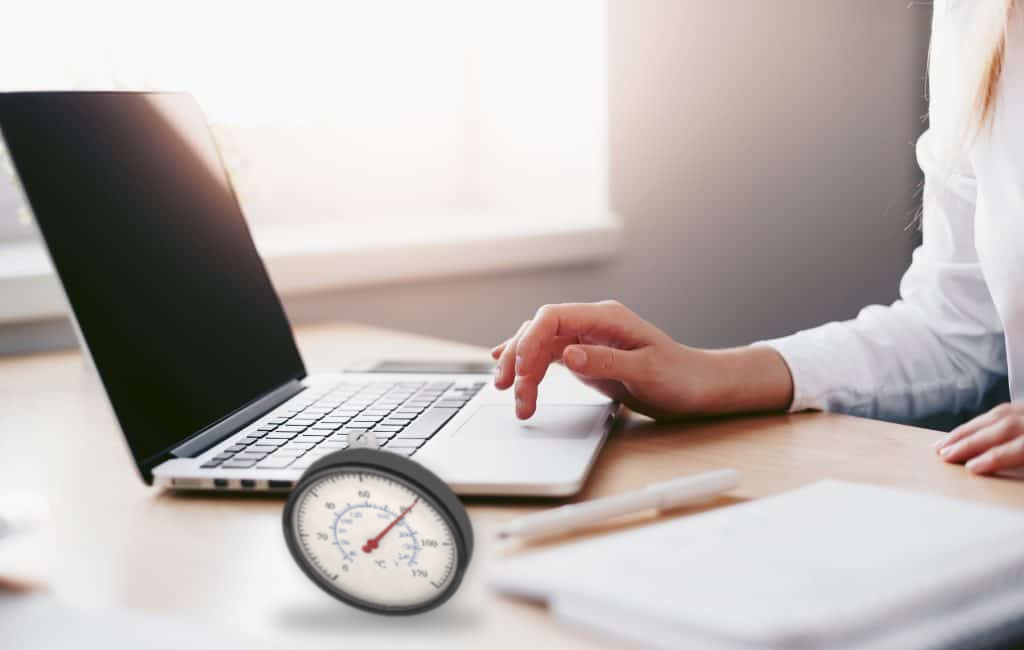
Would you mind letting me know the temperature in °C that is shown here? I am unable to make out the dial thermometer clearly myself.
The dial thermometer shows 80 °C
